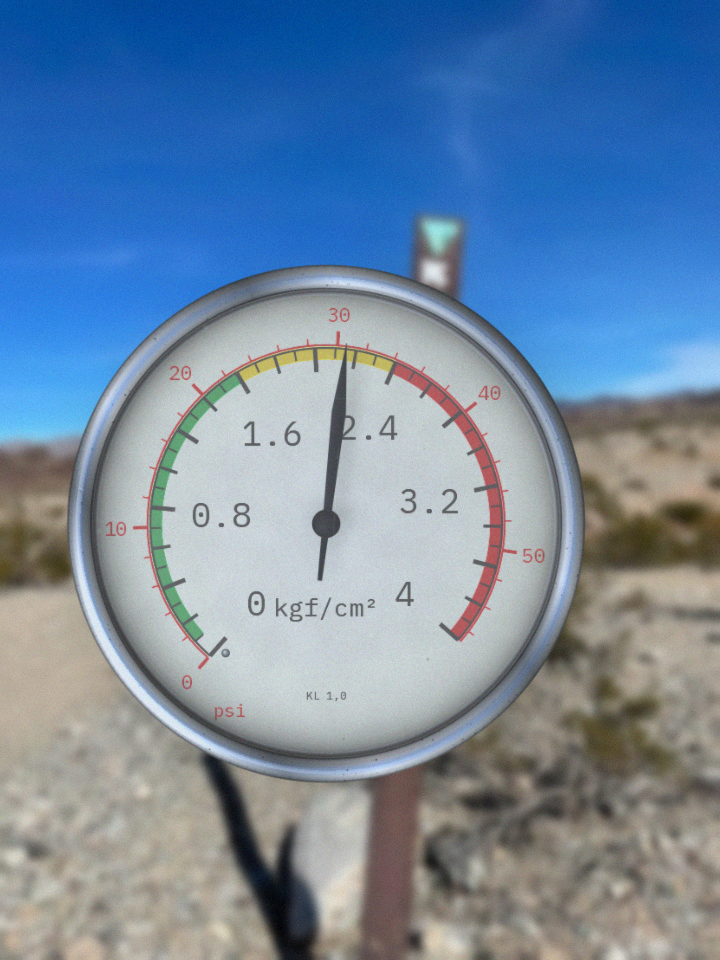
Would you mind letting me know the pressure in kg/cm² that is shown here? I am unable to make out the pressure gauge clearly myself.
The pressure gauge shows 2.15 kg/cm²
